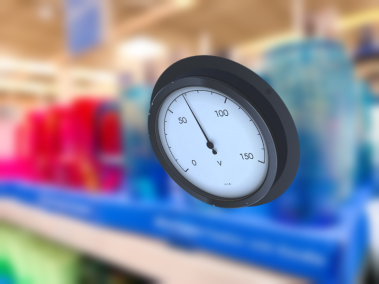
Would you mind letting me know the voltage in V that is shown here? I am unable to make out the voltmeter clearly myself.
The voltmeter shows 70 V
